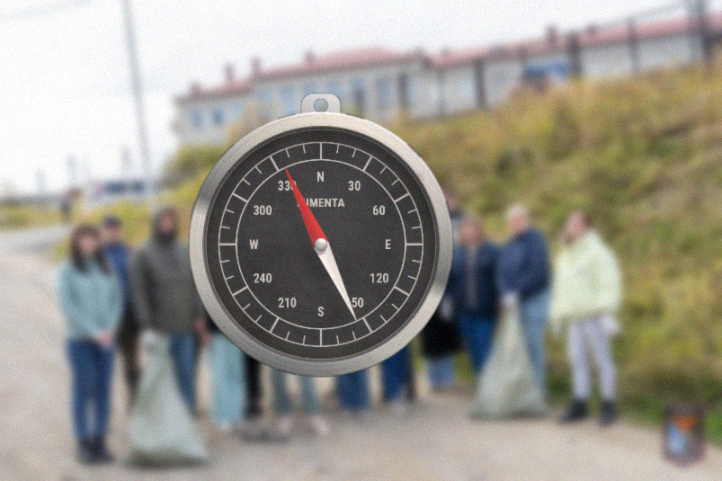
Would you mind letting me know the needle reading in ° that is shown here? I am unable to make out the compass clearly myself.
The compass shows 335 °
